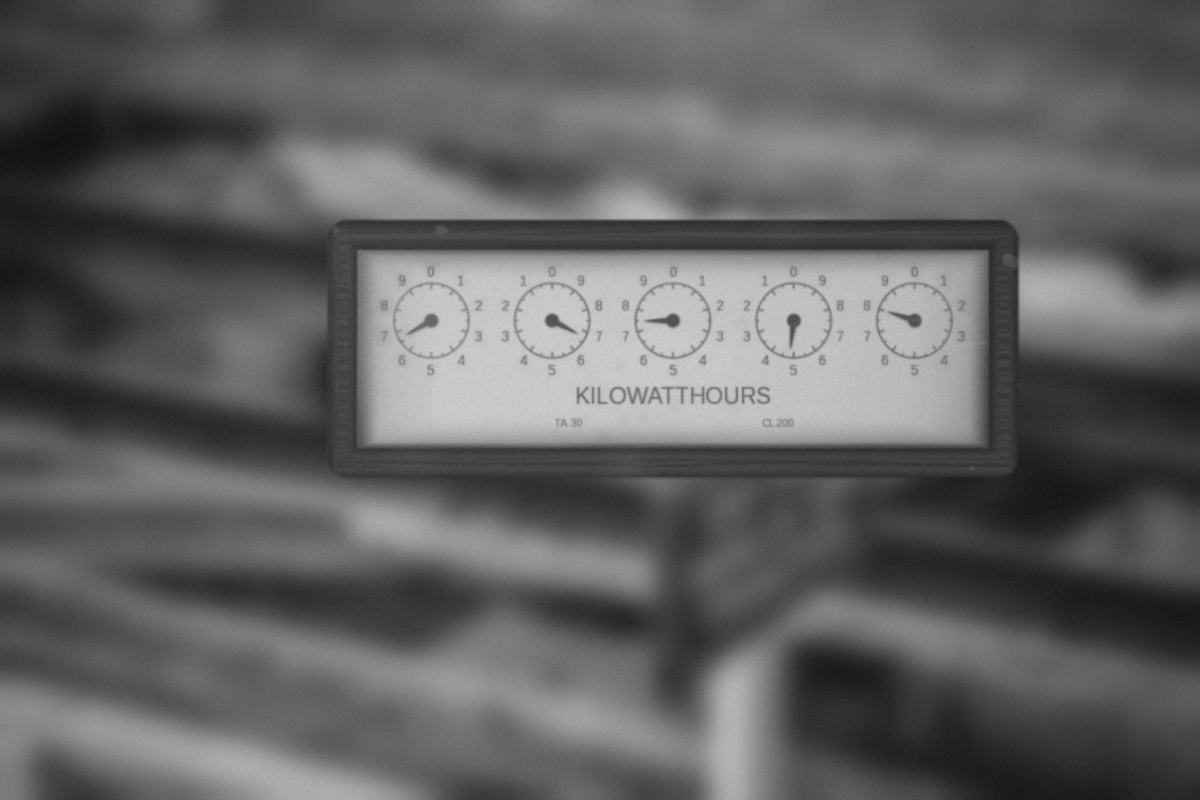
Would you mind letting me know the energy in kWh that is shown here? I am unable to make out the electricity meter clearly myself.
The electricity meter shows 66748 kWh
